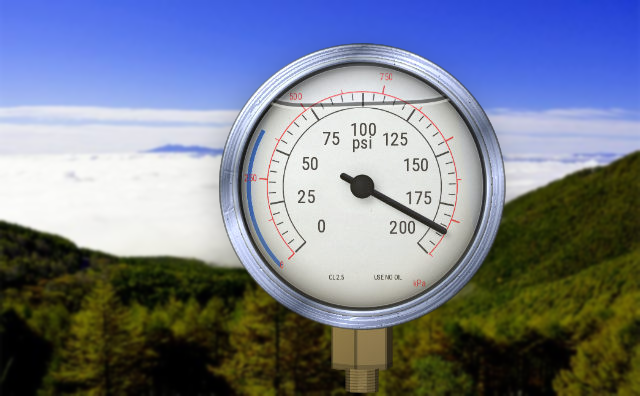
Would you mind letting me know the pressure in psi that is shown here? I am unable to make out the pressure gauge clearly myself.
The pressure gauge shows 187.5 psi
